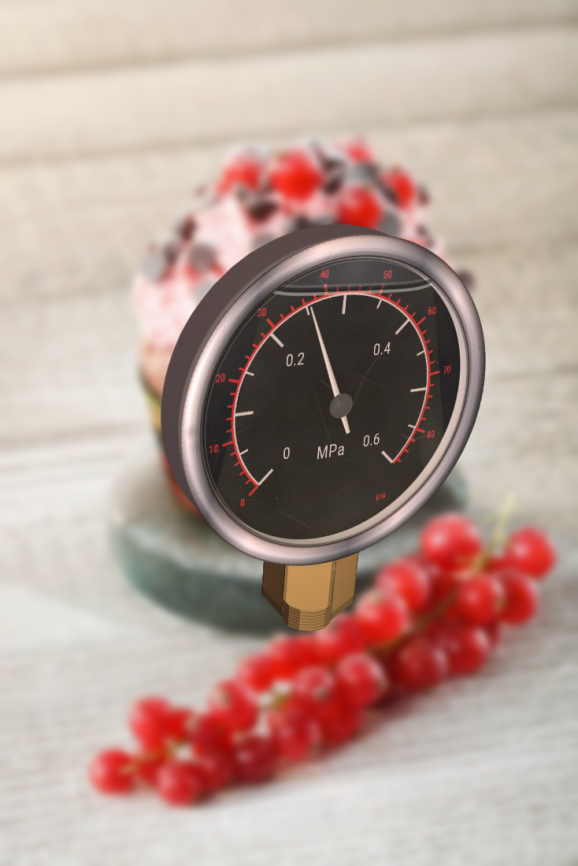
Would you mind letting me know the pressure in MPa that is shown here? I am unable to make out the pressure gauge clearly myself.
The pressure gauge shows 0.25 MPa
